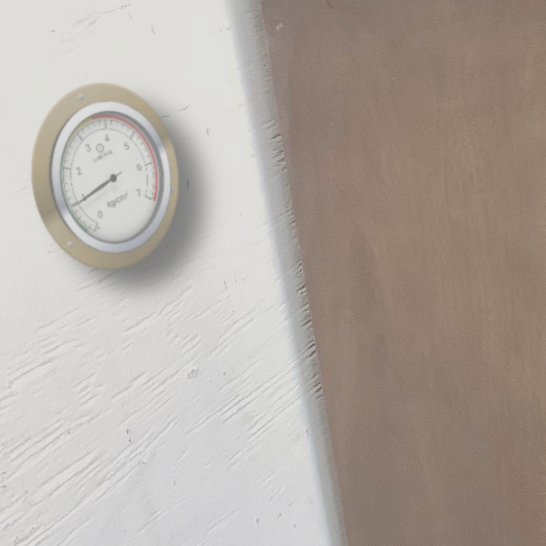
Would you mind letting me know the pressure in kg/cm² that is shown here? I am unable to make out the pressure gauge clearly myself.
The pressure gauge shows 1 kg/cm²
